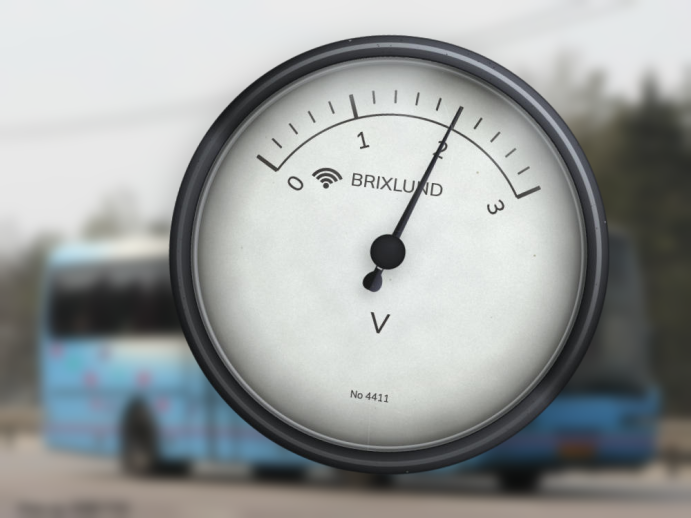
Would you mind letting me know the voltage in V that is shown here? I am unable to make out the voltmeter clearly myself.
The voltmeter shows 2 V
